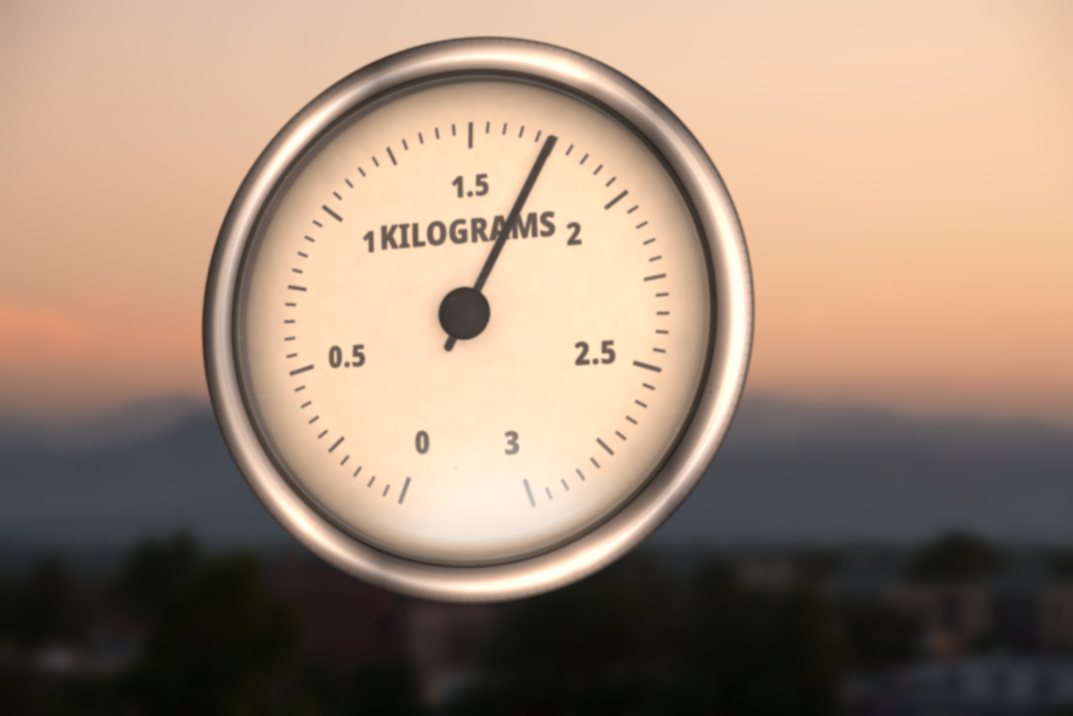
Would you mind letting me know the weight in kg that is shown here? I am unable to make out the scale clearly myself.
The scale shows 1.75 kg
